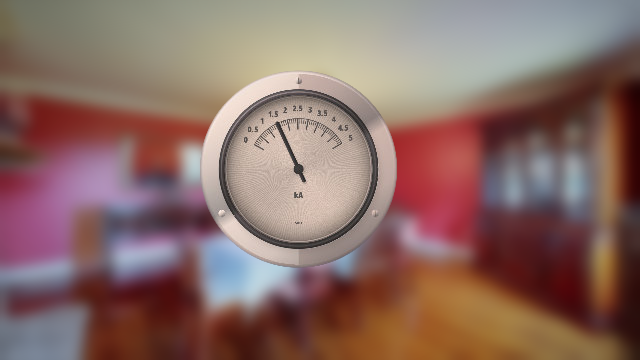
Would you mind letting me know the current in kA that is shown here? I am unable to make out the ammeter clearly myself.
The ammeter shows 1.5 kA
